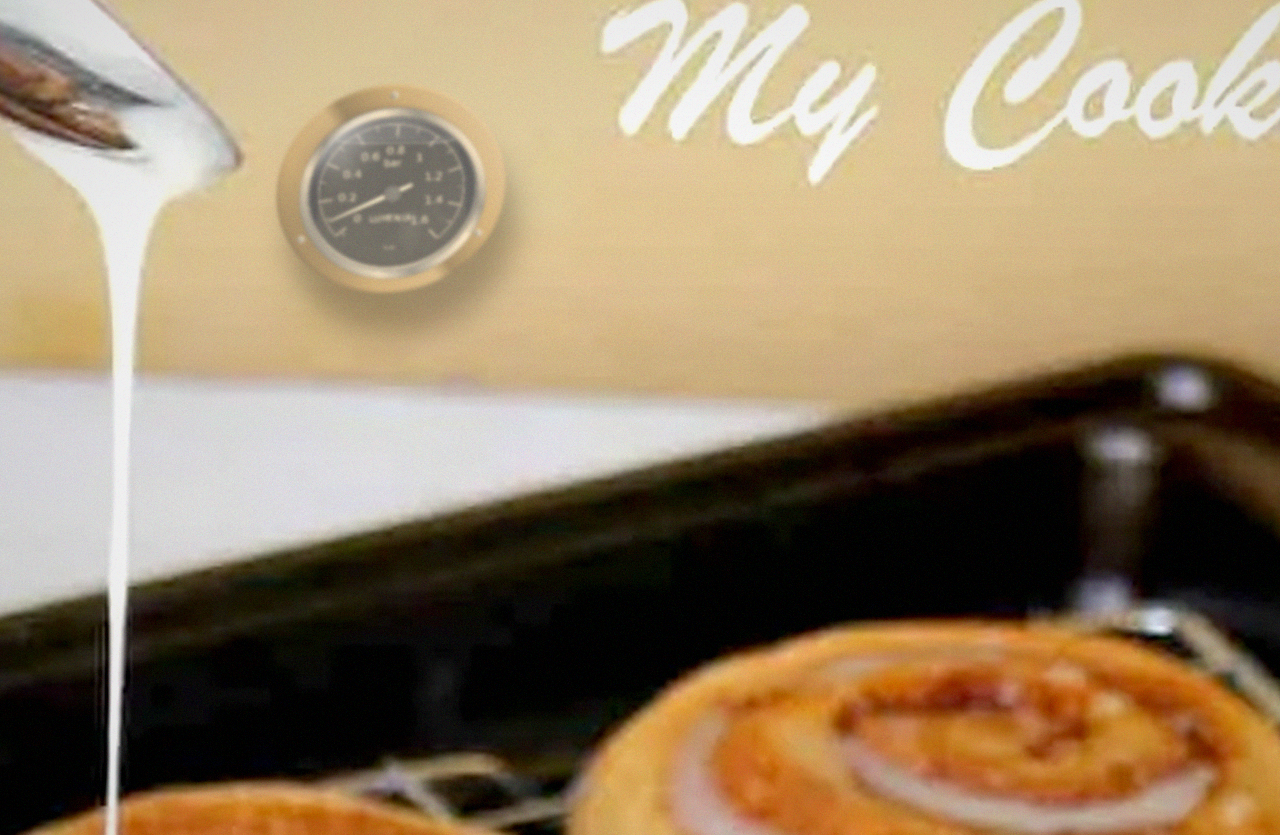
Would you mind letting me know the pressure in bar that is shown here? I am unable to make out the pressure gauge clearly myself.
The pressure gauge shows 0.1 bar
